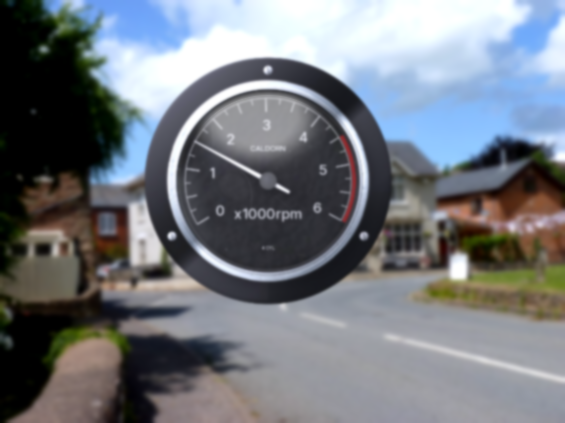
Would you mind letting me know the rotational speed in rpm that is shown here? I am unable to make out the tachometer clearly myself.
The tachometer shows 1500 rpm
